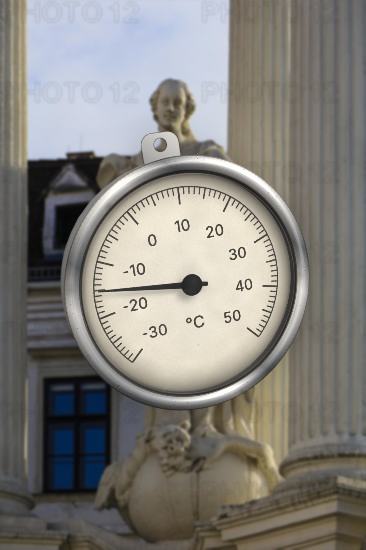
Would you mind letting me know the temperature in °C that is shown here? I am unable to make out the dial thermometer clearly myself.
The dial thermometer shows -15 °C
